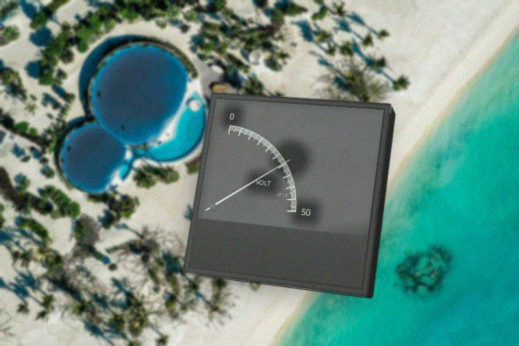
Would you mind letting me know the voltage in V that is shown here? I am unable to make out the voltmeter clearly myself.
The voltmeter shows 30 V
